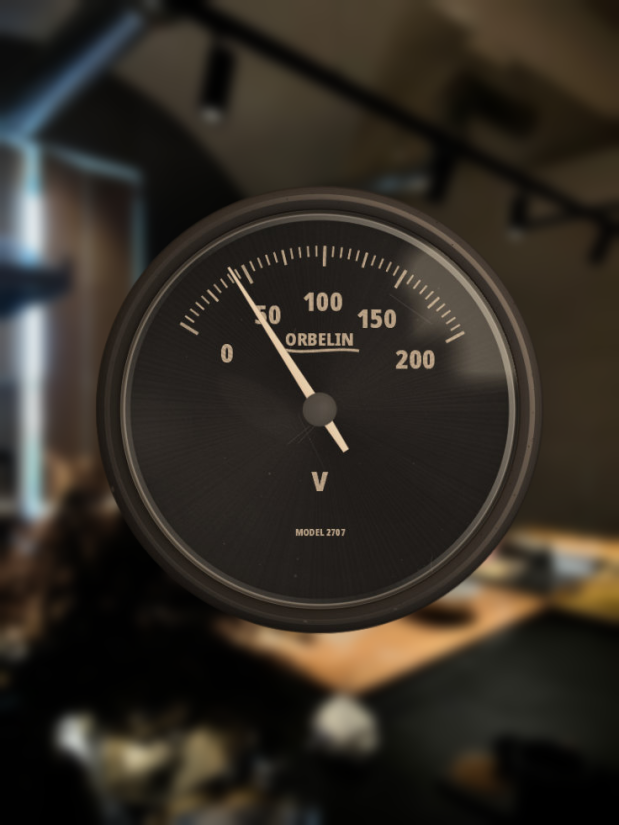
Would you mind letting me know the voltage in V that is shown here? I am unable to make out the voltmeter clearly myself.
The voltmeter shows 42.5 V
